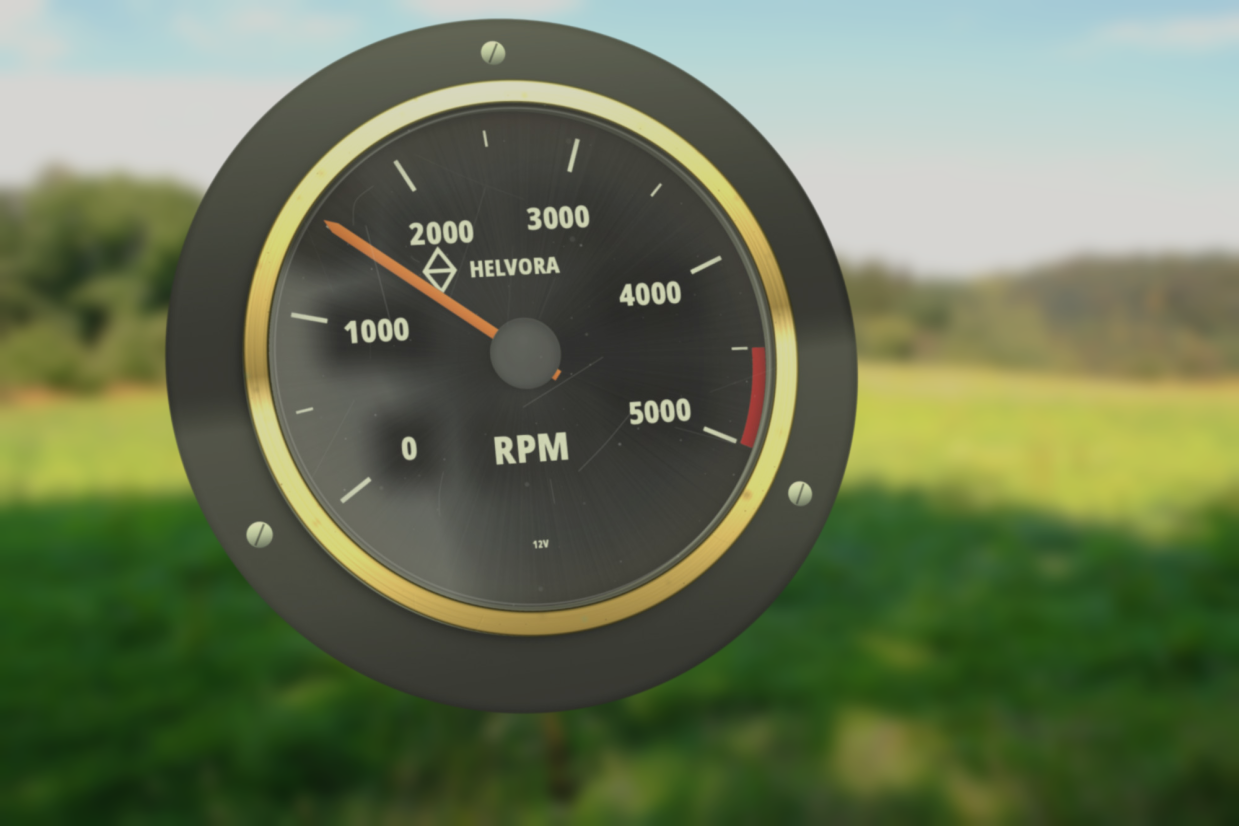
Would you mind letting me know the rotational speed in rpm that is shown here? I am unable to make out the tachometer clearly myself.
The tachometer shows 1500 rpm
